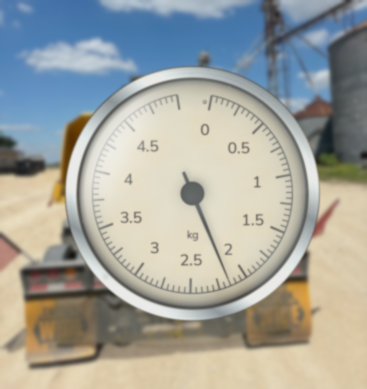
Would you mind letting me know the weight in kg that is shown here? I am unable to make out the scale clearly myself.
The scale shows 2.15 kg
